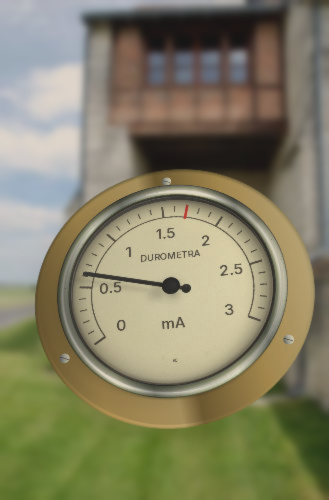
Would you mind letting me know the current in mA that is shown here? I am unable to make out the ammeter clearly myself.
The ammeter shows 0.6 mA
